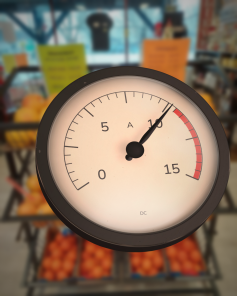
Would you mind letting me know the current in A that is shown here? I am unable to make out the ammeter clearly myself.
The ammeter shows 10.25 A
